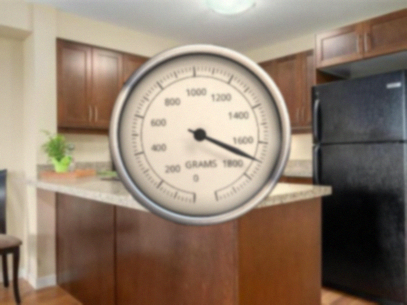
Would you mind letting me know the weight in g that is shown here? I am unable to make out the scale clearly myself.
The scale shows 1700 g
